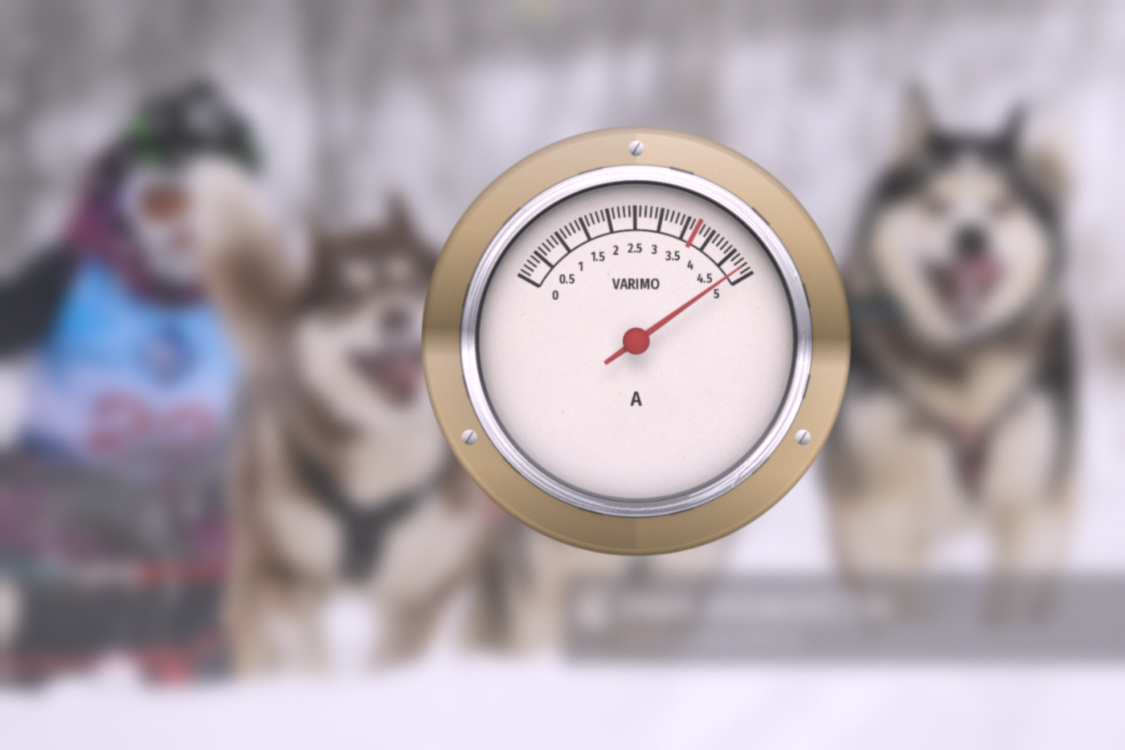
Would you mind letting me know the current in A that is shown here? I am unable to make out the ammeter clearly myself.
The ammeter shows 4.8 A
